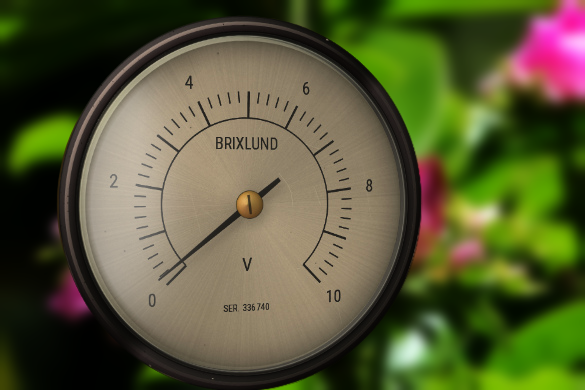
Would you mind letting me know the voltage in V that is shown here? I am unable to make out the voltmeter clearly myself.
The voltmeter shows 0.2 V
